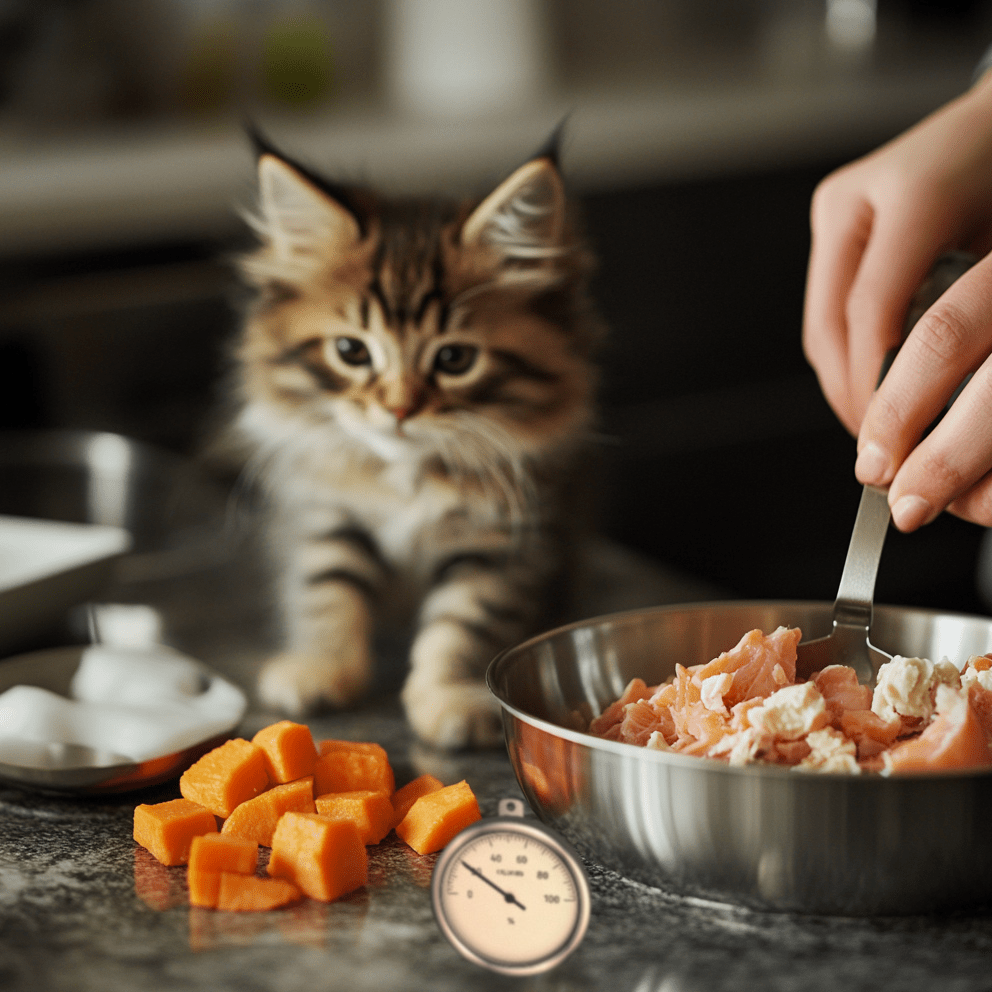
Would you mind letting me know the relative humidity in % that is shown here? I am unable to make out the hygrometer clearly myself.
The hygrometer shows 20 %
